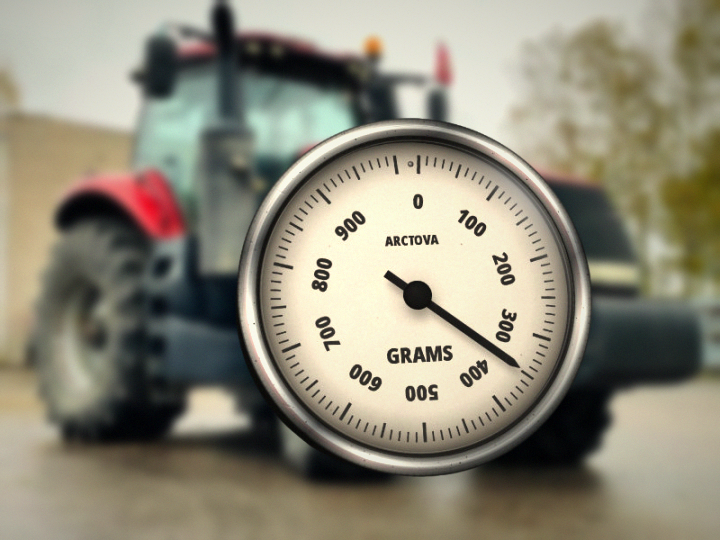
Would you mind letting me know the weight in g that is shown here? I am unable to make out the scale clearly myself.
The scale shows 350 g
